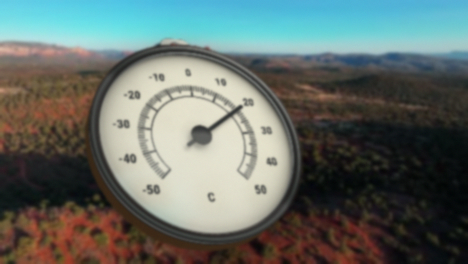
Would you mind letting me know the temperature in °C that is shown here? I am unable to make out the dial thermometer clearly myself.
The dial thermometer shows 20 °C
